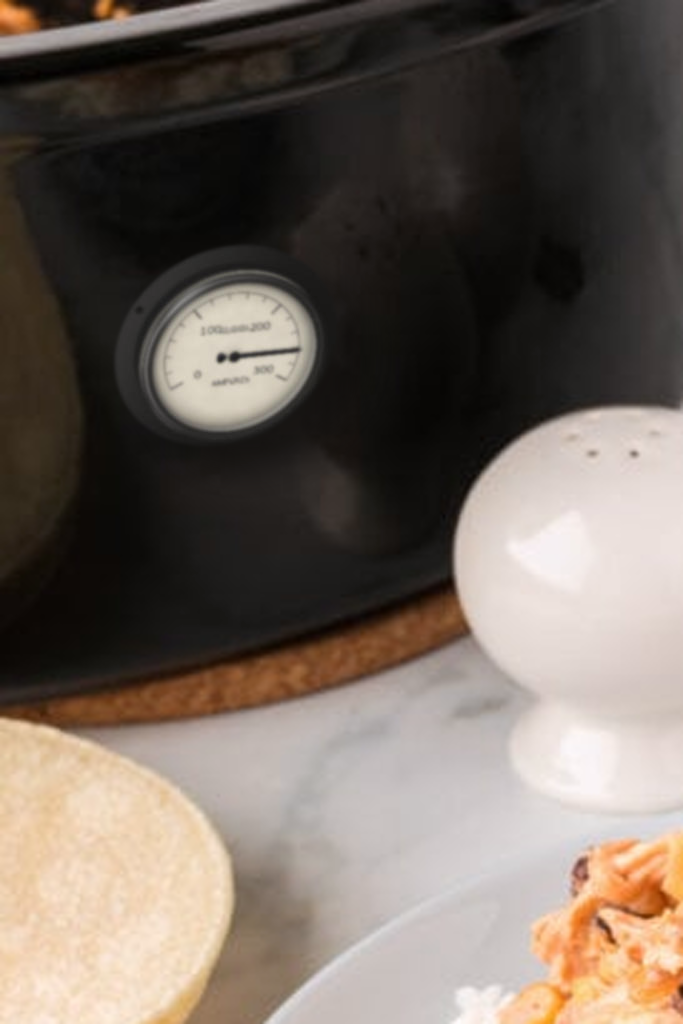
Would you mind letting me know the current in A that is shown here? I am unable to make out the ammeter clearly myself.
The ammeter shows 260 A
